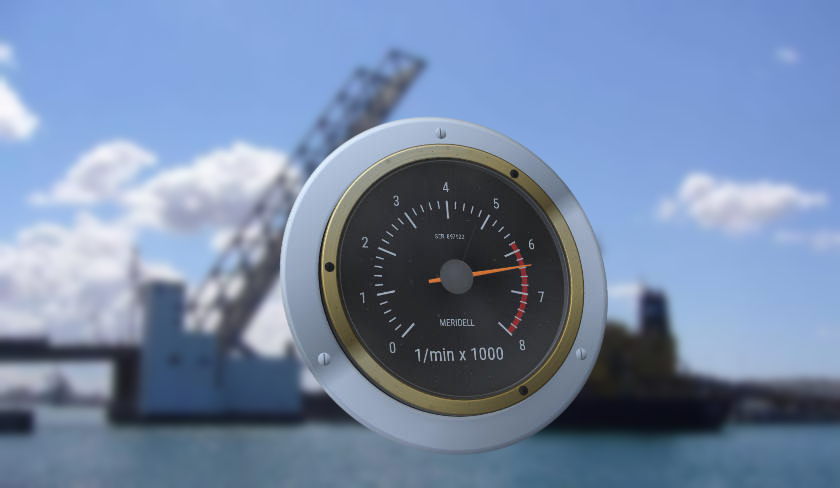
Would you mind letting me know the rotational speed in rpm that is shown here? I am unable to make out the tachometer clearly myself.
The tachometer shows 6400 rpm
